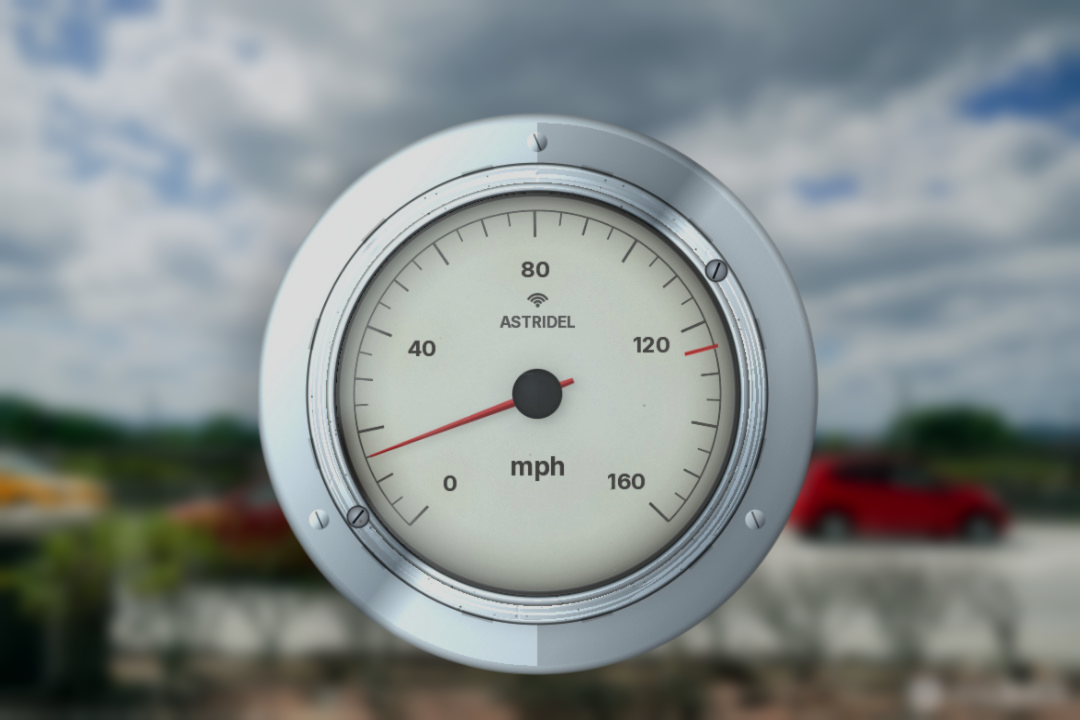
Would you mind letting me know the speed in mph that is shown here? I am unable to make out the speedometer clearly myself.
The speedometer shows 15 mph
